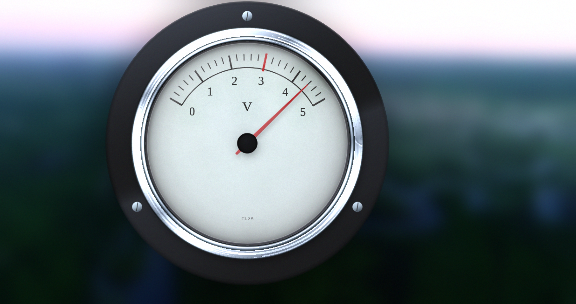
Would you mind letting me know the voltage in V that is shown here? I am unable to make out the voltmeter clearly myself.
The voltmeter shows 4.4 V
